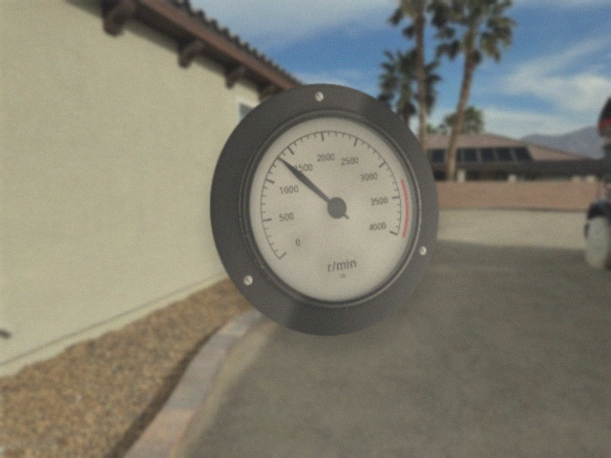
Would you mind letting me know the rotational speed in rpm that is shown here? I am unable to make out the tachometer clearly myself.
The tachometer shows 1300 rpm
